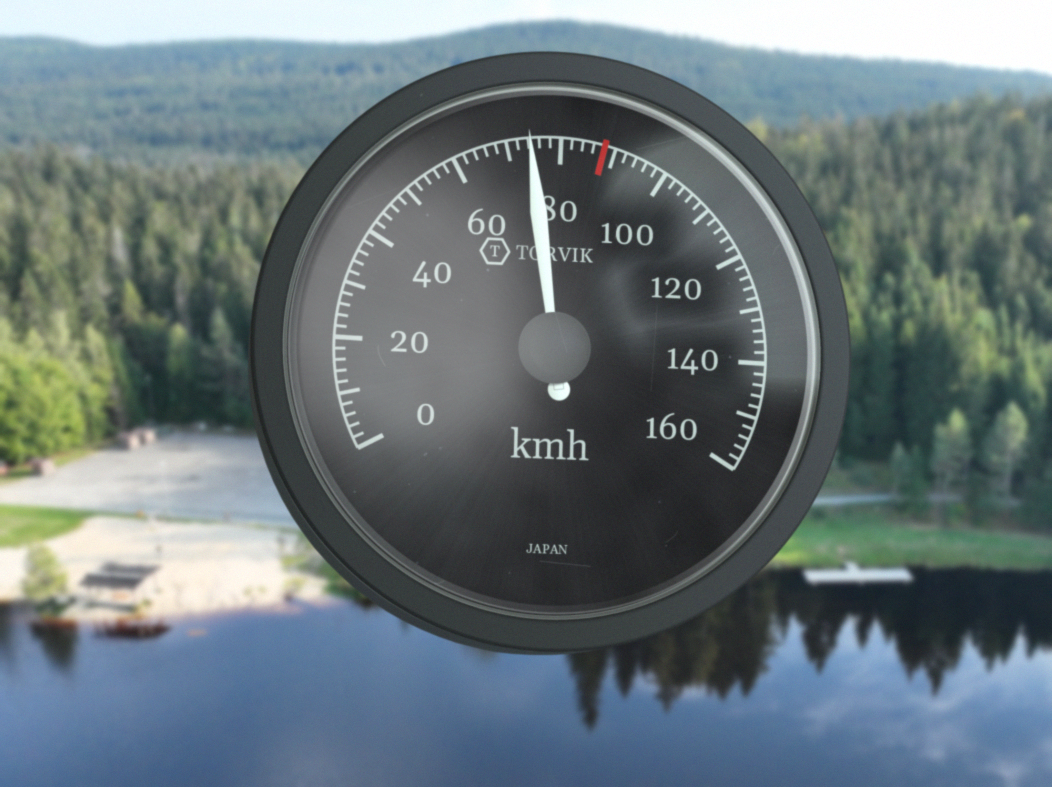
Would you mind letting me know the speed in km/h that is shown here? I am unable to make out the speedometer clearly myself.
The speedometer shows 74 km/h
